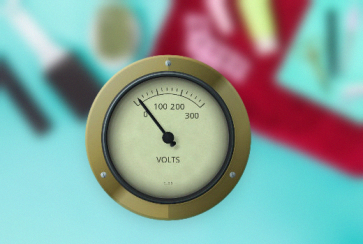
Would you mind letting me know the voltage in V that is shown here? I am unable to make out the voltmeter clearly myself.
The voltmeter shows 20 V
